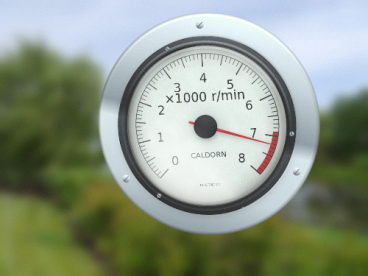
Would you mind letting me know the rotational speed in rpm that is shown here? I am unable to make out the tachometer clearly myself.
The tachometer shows 7200 rpm
